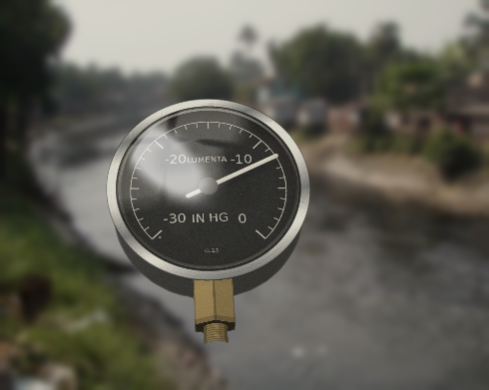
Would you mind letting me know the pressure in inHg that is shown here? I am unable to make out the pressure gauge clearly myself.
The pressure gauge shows -8 inHg
